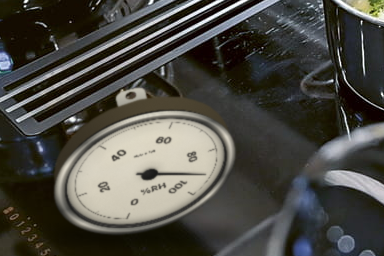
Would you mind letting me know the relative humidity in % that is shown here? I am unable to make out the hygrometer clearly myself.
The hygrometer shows 90 %
